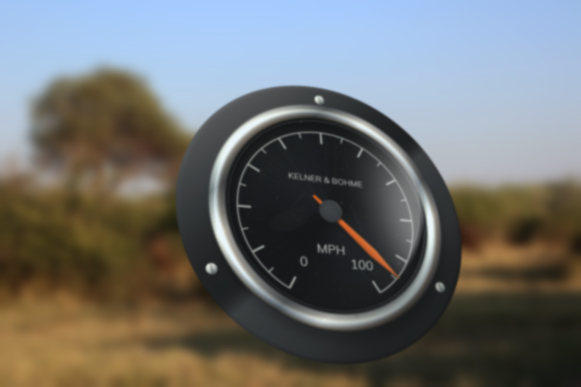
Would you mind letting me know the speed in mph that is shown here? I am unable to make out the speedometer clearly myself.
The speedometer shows 95 mph
